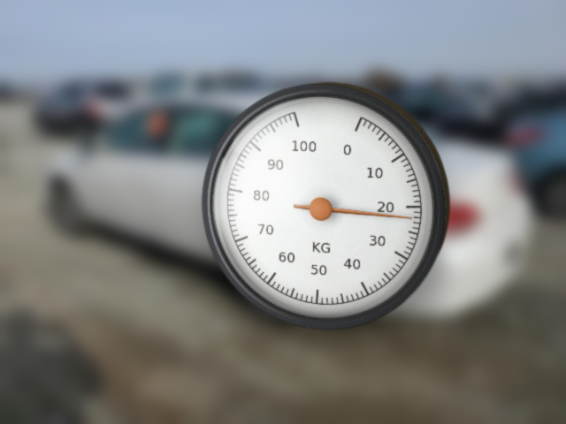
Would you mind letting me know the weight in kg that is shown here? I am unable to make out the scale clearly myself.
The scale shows 22 kg
